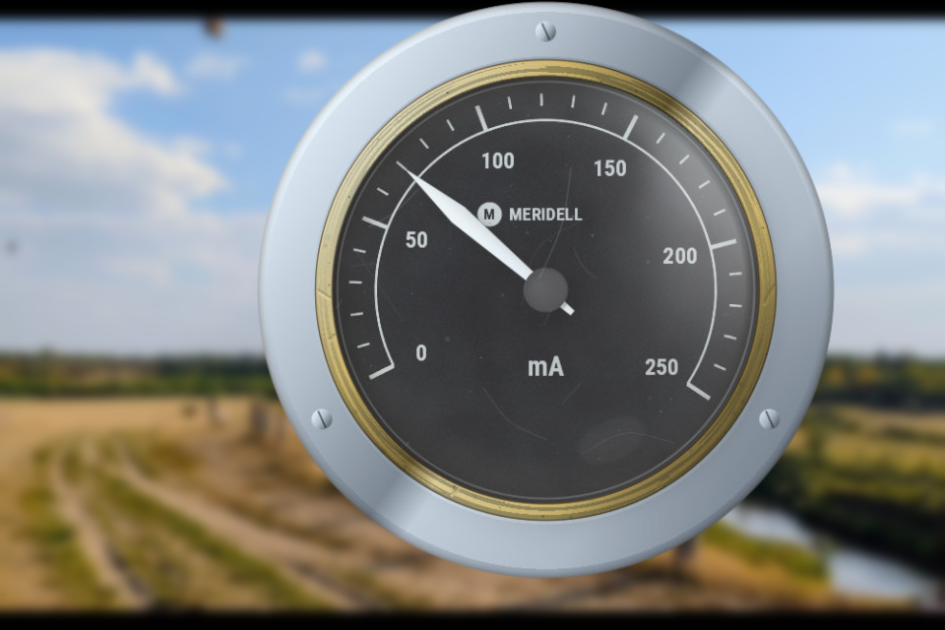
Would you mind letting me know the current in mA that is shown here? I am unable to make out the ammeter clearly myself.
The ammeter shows 70 mA
